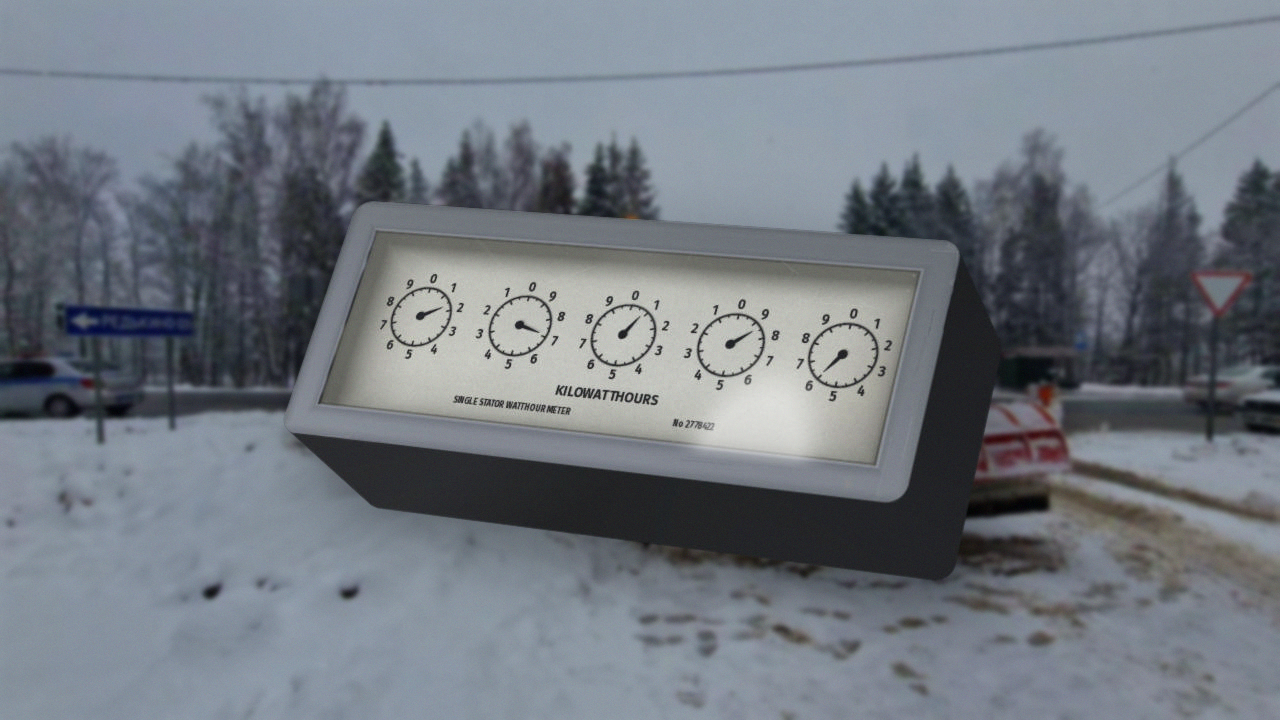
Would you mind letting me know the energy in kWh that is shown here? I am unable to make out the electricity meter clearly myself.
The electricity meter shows 17086 kWh
